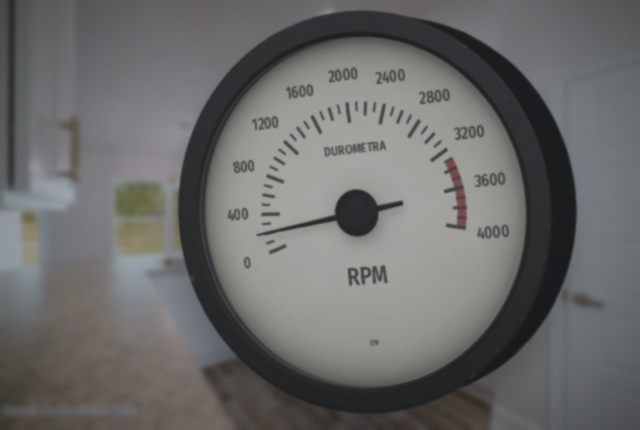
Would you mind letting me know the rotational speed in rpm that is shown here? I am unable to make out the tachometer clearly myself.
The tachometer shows 200 rpm
